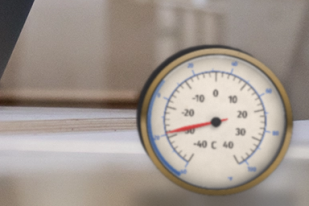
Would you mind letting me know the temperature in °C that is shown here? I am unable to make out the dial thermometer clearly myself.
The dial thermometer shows -28 °C
